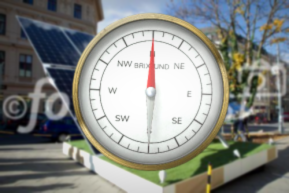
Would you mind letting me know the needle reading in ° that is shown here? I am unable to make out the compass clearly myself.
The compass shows 0 °
